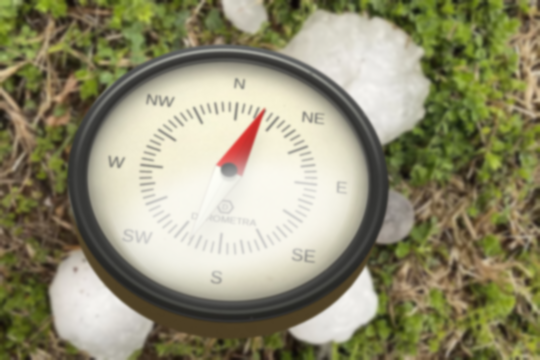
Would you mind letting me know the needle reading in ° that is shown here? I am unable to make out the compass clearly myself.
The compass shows 20 °
